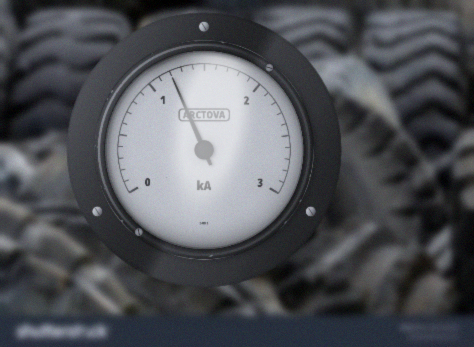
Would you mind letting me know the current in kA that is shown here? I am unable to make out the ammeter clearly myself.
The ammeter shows 1.2 kA
